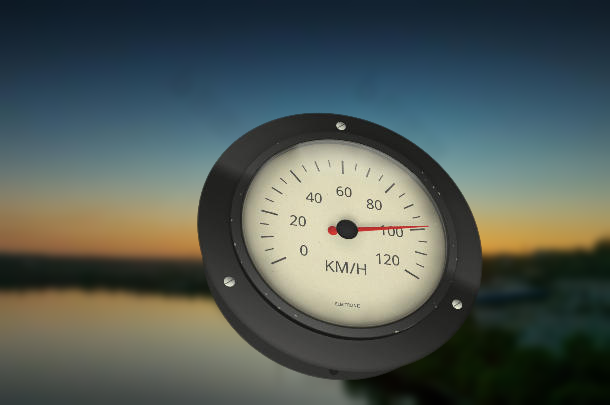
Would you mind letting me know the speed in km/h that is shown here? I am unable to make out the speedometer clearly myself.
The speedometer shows 100 km/h
